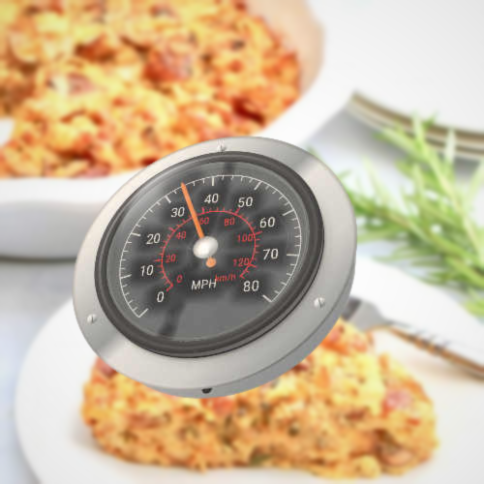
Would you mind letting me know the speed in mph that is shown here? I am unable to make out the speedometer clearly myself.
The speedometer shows 34 mph
